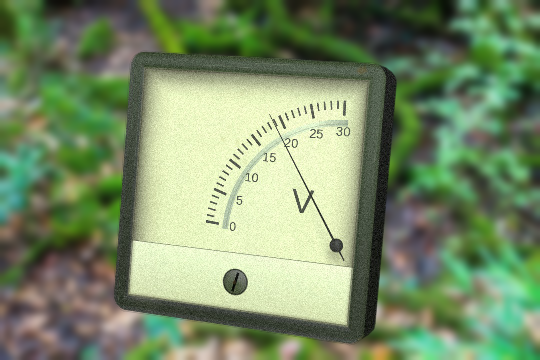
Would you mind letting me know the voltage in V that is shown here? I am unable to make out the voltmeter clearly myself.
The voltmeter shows 19 V
